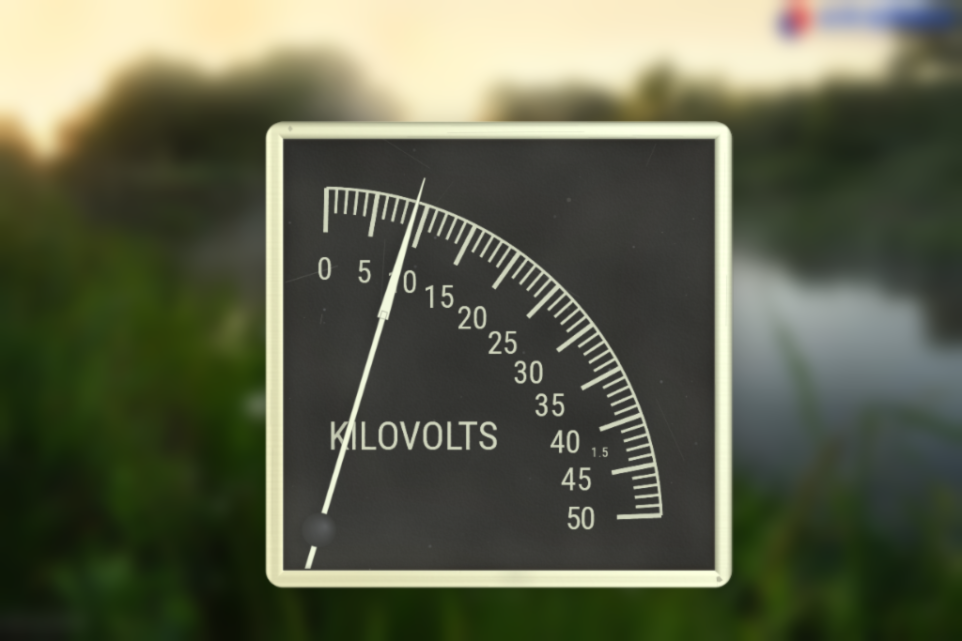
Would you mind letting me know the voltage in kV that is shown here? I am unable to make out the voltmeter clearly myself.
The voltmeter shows 9 kV
